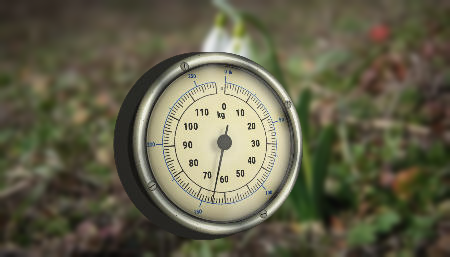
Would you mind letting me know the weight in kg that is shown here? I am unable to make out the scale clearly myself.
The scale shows 65 kg
